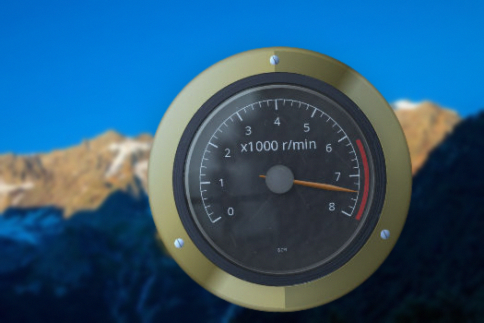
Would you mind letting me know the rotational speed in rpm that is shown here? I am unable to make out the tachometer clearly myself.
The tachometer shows 7400 rpm
